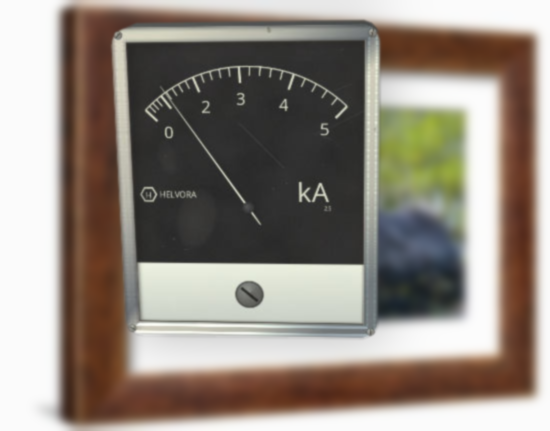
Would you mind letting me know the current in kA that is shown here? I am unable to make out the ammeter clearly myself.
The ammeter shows 1.2 kA
